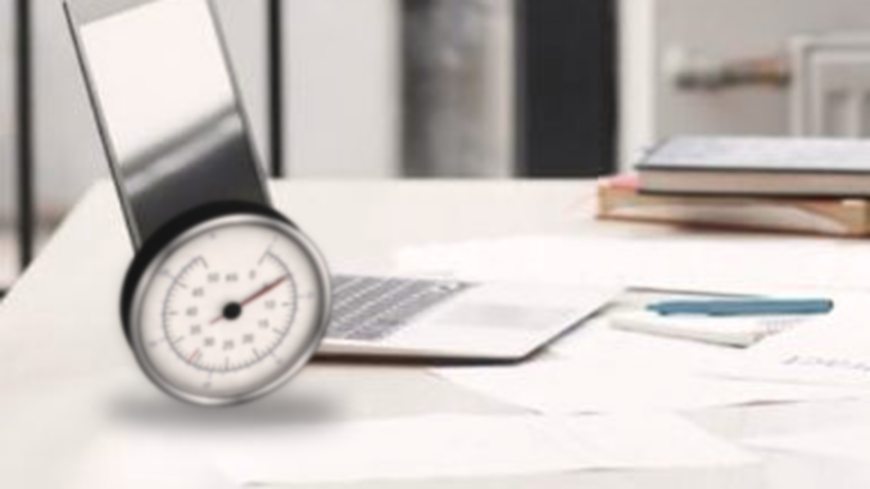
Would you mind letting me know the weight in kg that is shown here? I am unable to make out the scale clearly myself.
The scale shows 5 kg
